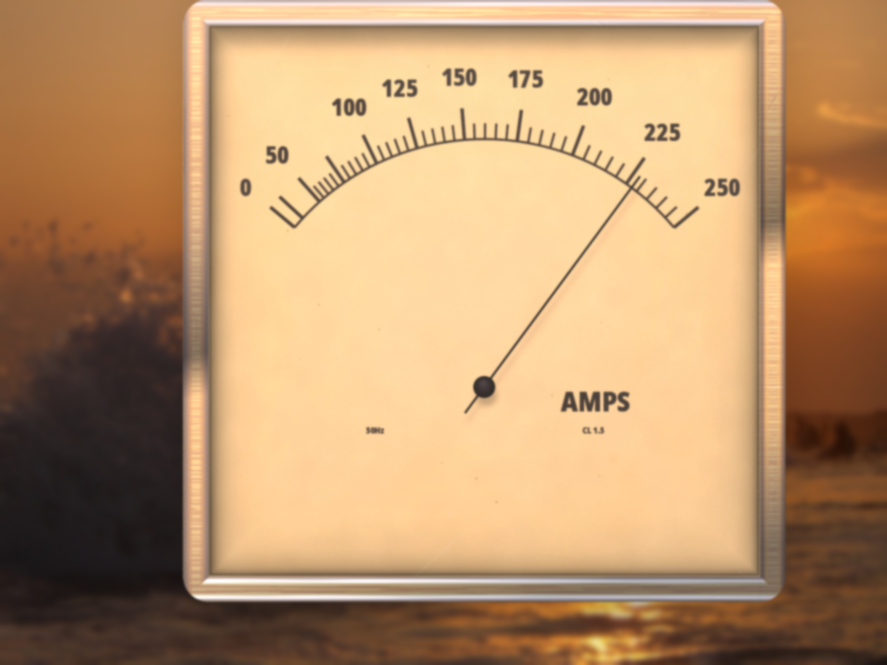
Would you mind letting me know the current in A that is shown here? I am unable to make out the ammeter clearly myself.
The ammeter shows 227.5 A
